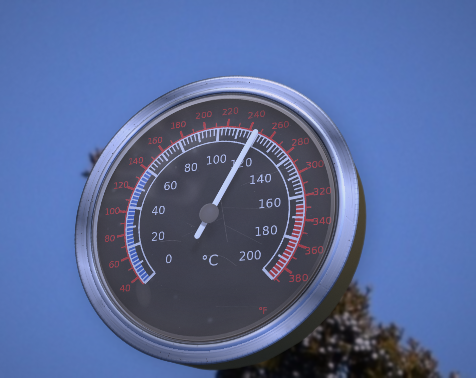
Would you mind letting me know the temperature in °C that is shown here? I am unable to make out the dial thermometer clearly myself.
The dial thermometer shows 120 °C
